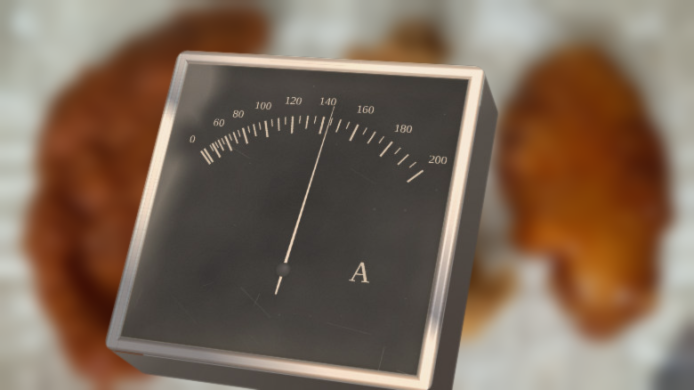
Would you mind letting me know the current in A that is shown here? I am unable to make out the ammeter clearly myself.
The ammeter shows 145 A
